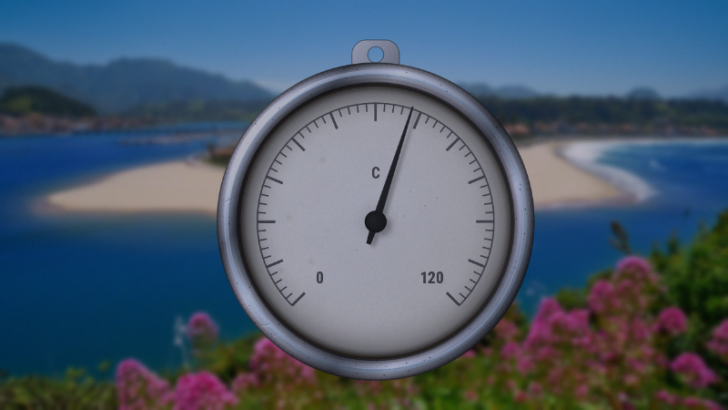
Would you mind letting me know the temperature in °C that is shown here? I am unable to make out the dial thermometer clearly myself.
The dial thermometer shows 68 °C
